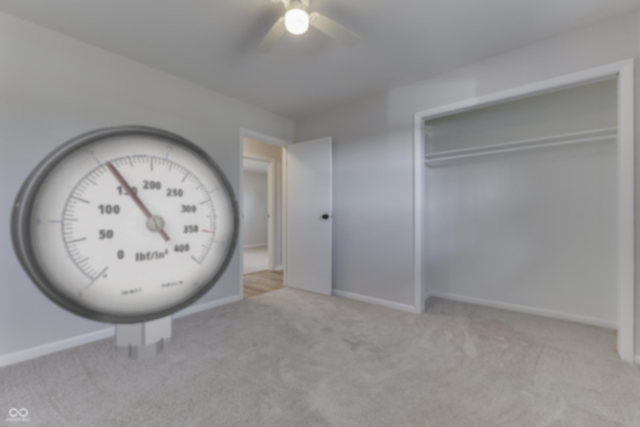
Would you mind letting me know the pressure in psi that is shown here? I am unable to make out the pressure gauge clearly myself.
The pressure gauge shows 150 psi
